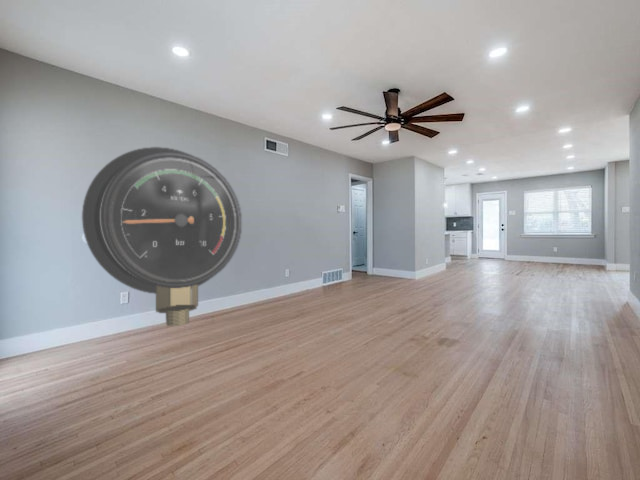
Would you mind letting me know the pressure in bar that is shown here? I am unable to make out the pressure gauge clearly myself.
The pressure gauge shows 1.5 bar
